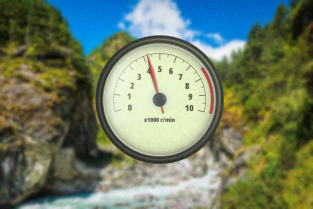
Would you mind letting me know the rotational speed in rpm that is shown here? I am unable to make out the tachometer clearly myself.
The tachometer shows 4250 rpm
